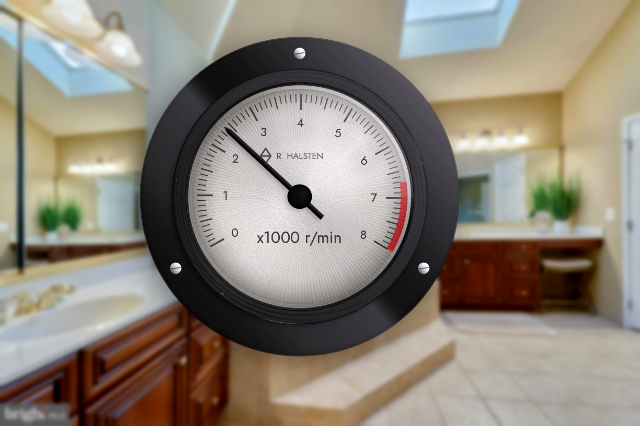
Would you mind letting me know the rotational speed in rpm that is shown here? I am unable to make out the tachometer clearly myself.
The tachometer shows 2400 rpm
